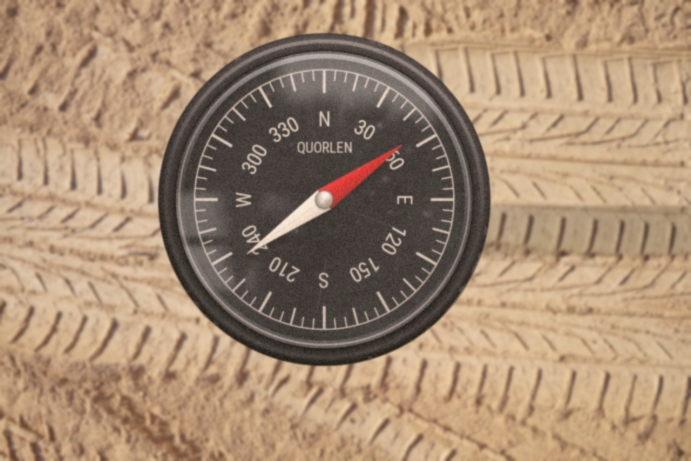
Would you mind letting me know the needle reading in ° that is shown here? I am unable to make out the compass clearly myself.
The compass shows 55 °
